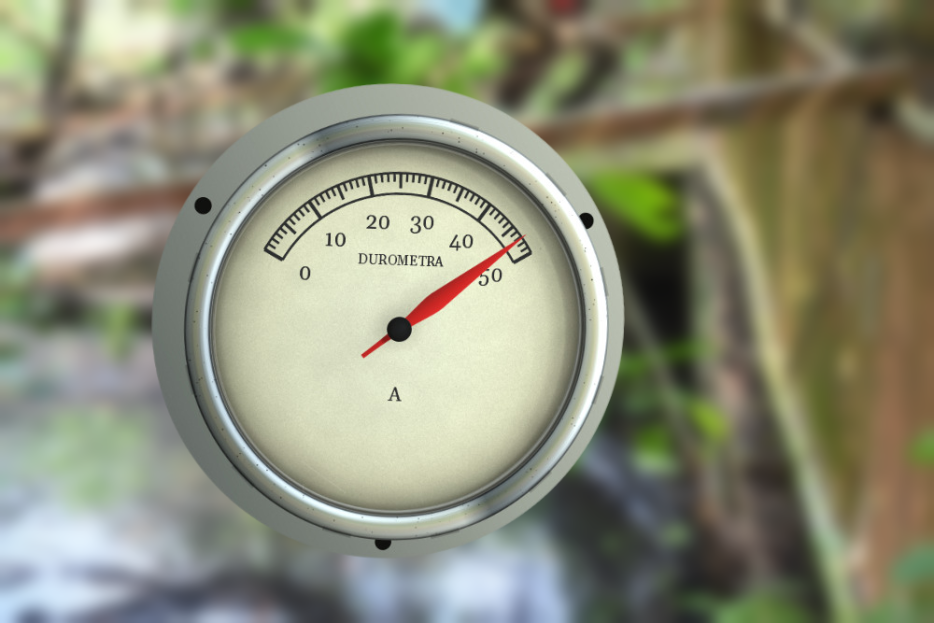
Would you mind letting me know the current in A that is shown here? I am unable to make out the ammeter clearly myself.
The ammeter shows 47 A
